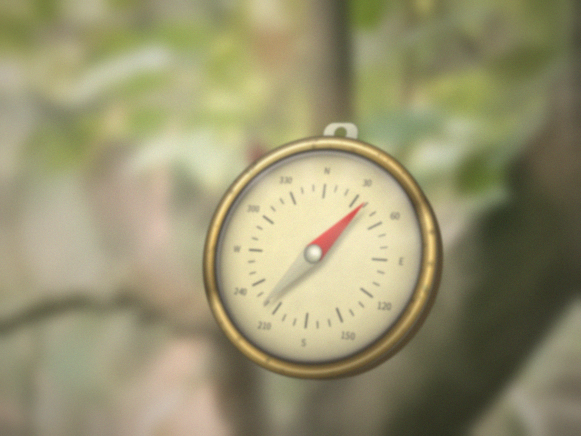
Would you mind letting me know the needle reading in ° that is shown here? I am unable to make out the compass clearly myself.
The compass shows 40 °
